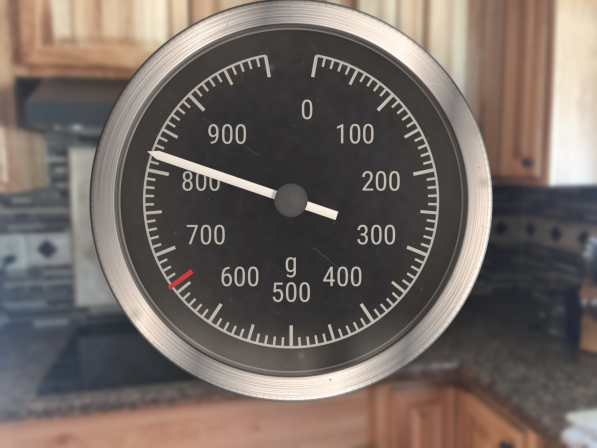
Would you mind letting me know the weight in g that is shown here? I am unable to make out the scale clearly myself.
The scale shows 820 g
